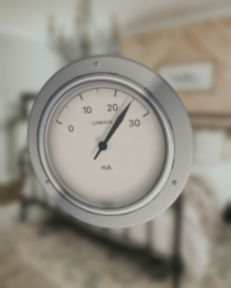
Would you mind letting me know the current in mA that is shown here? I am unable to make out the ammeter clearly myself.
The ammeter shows 25 mA
